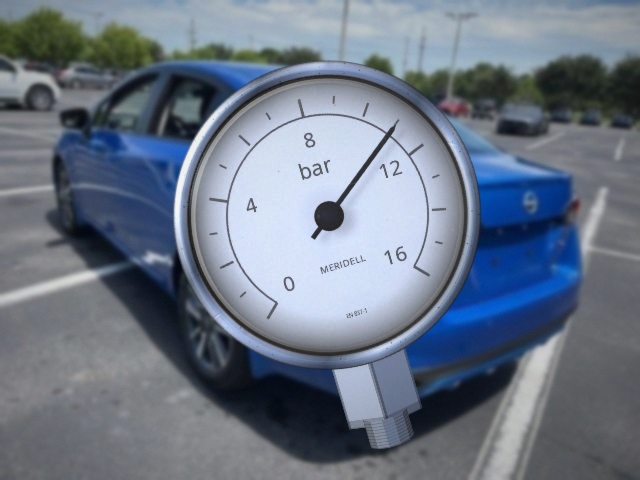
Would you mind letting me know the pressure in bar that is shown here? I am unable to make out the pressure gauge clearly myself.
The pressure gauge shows 11 bar
